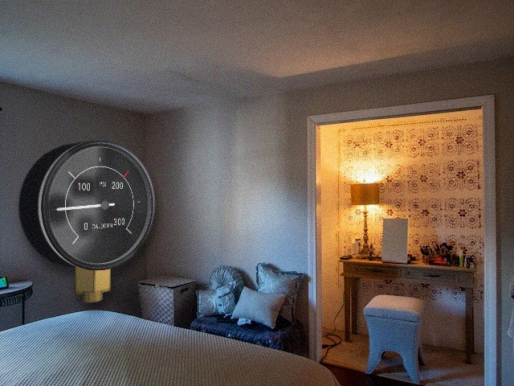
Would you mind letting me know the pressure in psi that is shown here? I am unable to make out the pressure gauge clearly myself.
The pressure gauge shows 50 psi
